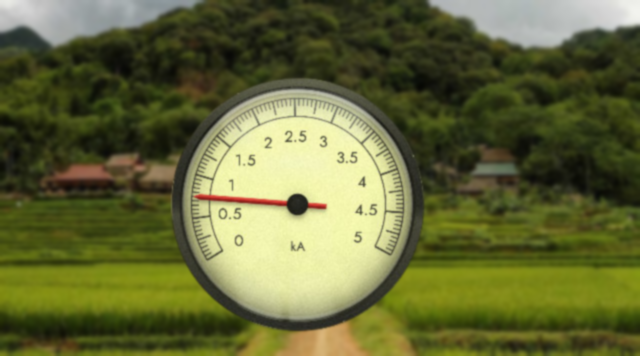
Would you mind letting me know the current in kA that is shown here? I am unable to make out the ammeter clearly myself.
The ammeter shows 0.75 kA
